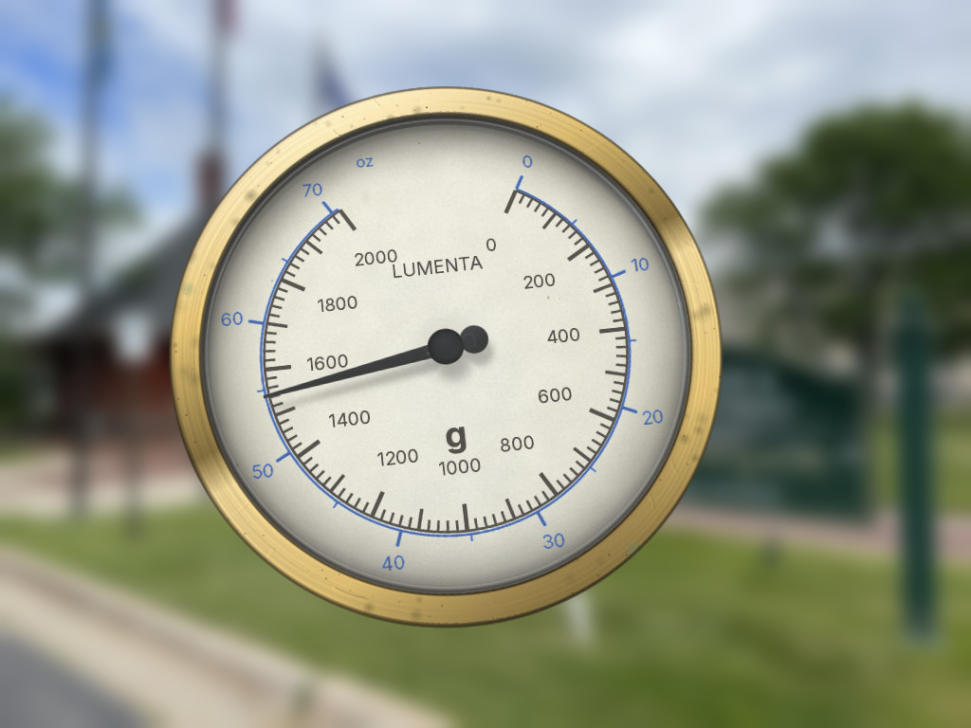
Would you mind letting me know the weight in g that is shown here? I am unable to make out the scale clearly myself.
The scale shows 1540 g
